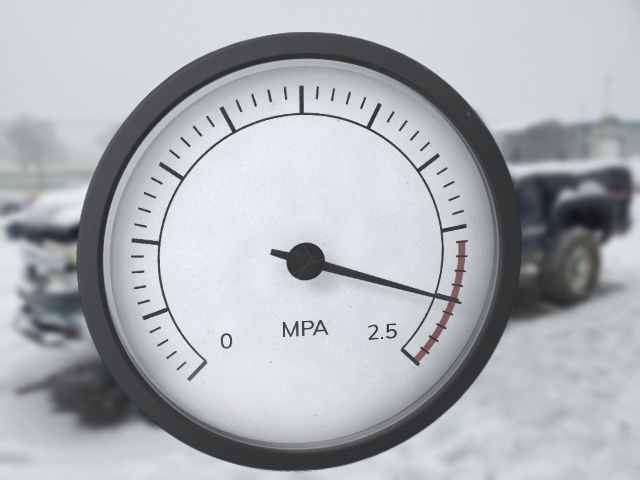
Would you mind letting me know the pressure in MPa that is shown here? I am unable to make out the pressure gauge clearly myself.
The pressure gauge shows 2.25 MPa
